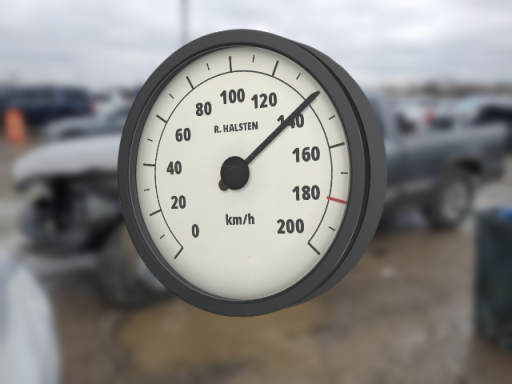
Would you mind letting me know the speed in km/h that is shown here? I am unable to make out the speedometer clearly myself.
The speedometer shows 140 km/h
